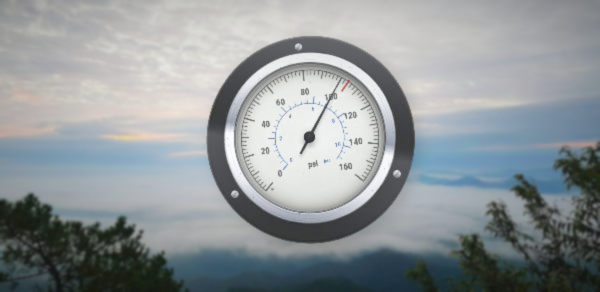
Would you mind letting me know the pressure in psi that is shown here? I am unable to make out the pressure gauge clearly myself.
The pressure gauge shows 100 psi
